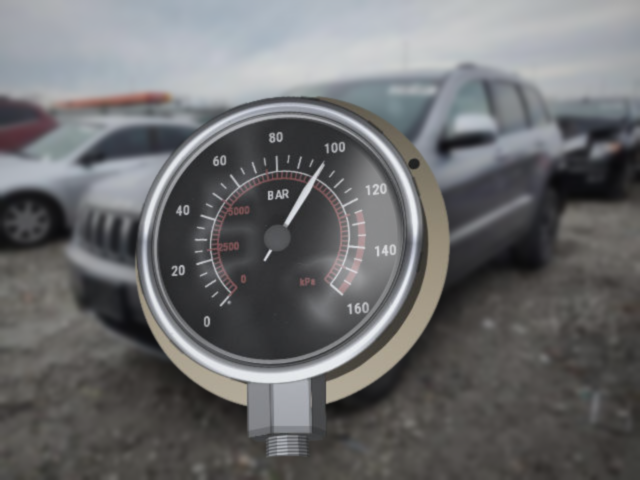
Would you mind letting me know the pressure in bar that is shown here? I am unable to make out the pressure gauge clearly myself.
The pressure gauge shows 100 bar
